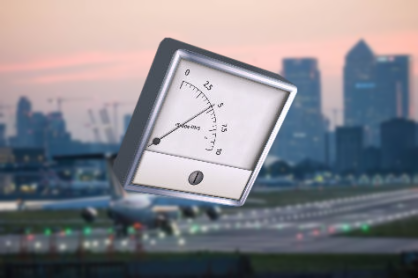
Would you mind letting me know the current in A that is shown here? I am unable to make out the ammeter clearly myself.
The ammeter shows 4.5 A
